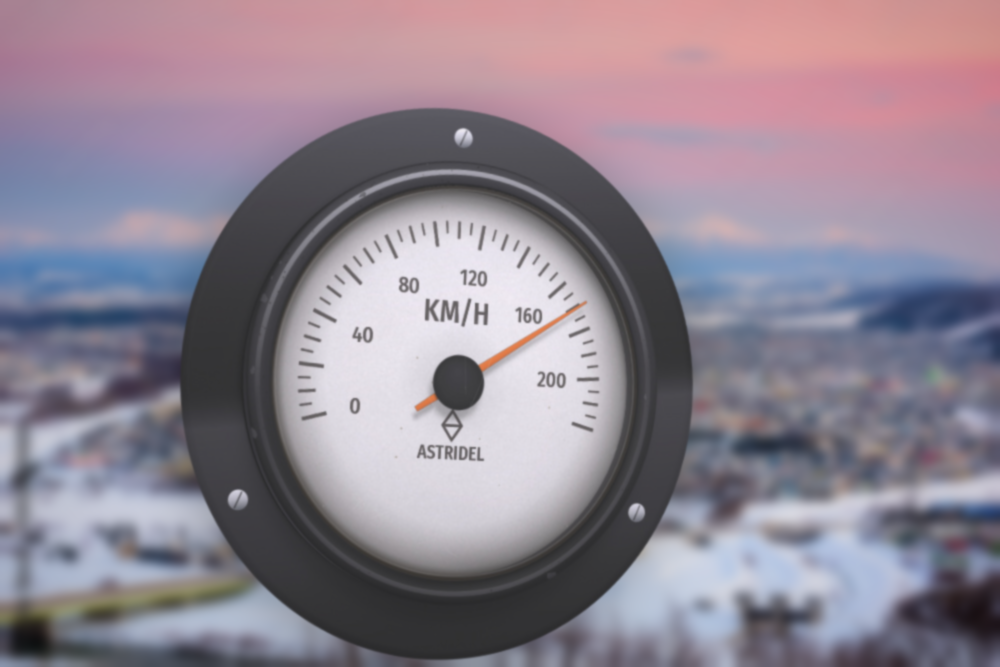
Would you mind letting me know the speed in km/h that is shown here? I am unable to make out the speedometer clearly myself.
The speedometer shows 170 km/h
